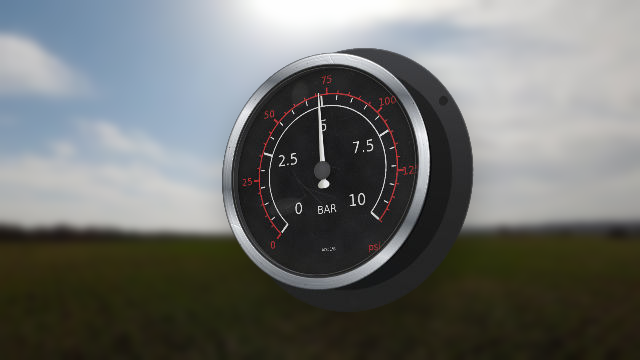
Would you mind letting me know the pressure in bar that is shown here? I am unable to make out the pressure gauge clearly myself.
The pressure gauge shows 5 bar
